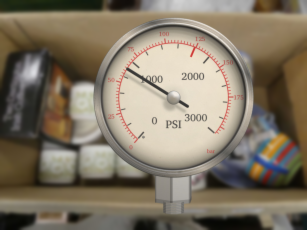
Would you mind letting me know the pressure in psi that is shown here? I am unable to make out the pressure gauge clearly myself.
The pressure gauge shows 900 psi
